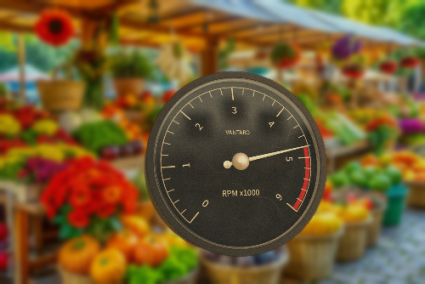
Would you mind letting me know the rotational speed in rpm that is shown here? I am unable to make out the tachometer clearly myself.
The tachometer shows 4800 rpm
